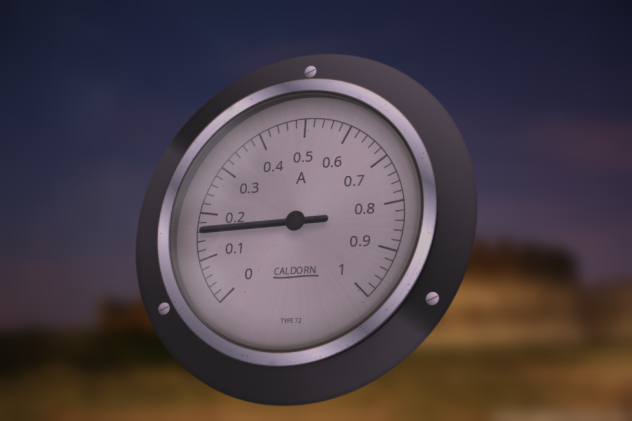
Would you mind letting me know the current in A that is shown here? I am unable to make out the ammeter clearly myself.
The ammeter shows 0.16 A
